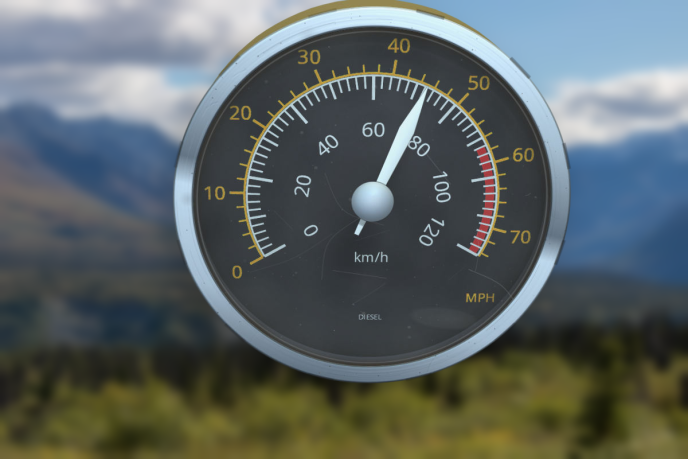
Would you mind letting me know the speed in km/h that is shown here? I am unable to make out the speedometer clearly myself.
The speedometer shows 72 km/h
